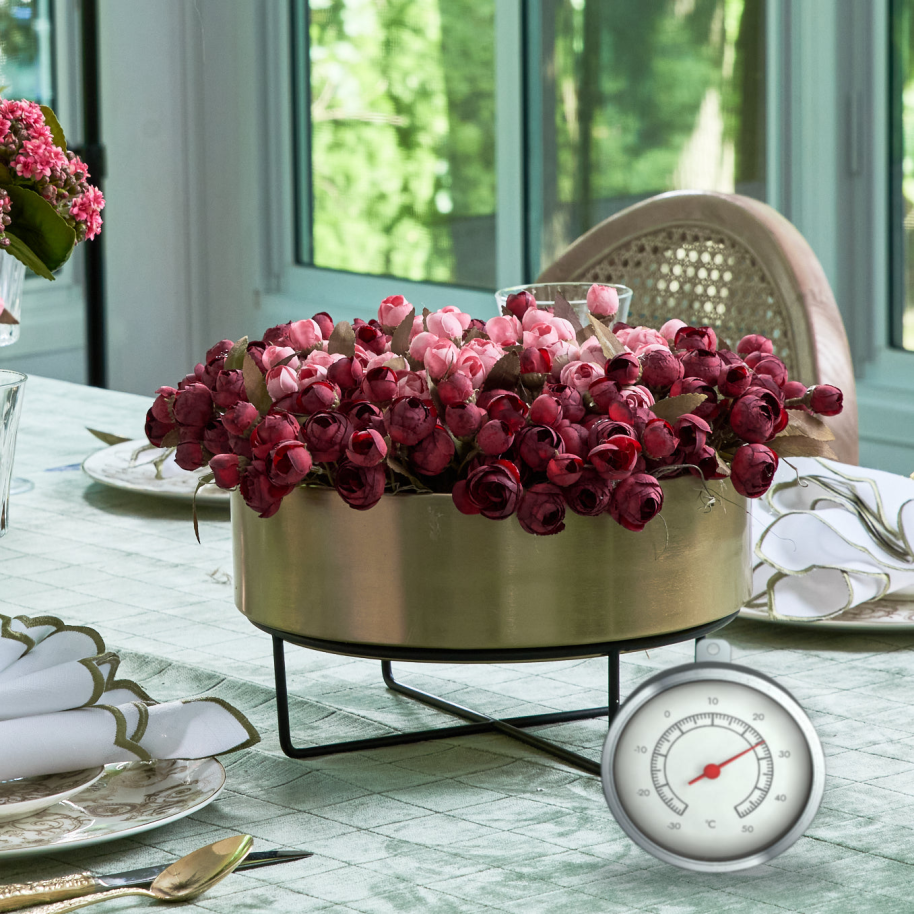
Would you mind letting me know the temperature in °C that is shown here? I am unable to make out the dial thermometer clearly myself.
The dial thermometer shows 25 °C
